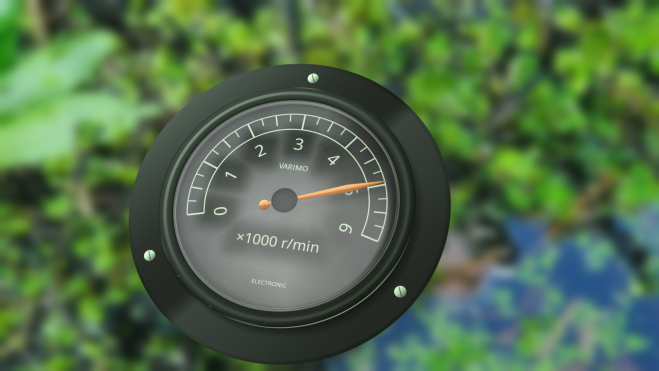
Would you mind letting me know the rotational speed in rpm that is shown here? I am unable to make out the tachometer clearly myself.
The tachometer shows 5000 rpm
